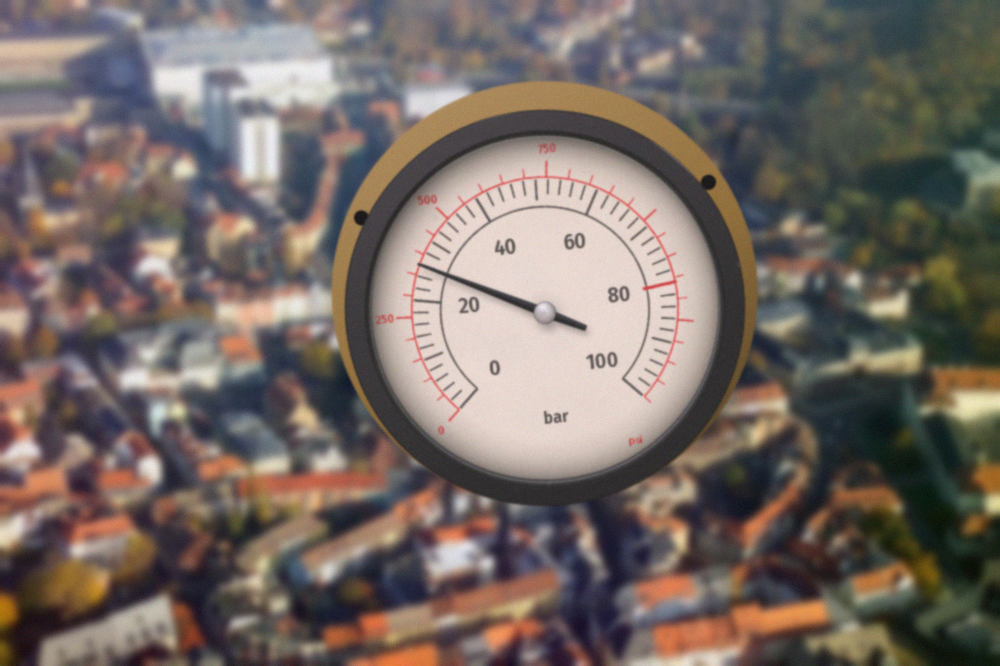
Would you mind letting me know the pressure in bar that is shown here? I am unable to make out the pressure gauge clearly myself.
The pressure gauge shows 26 bar
